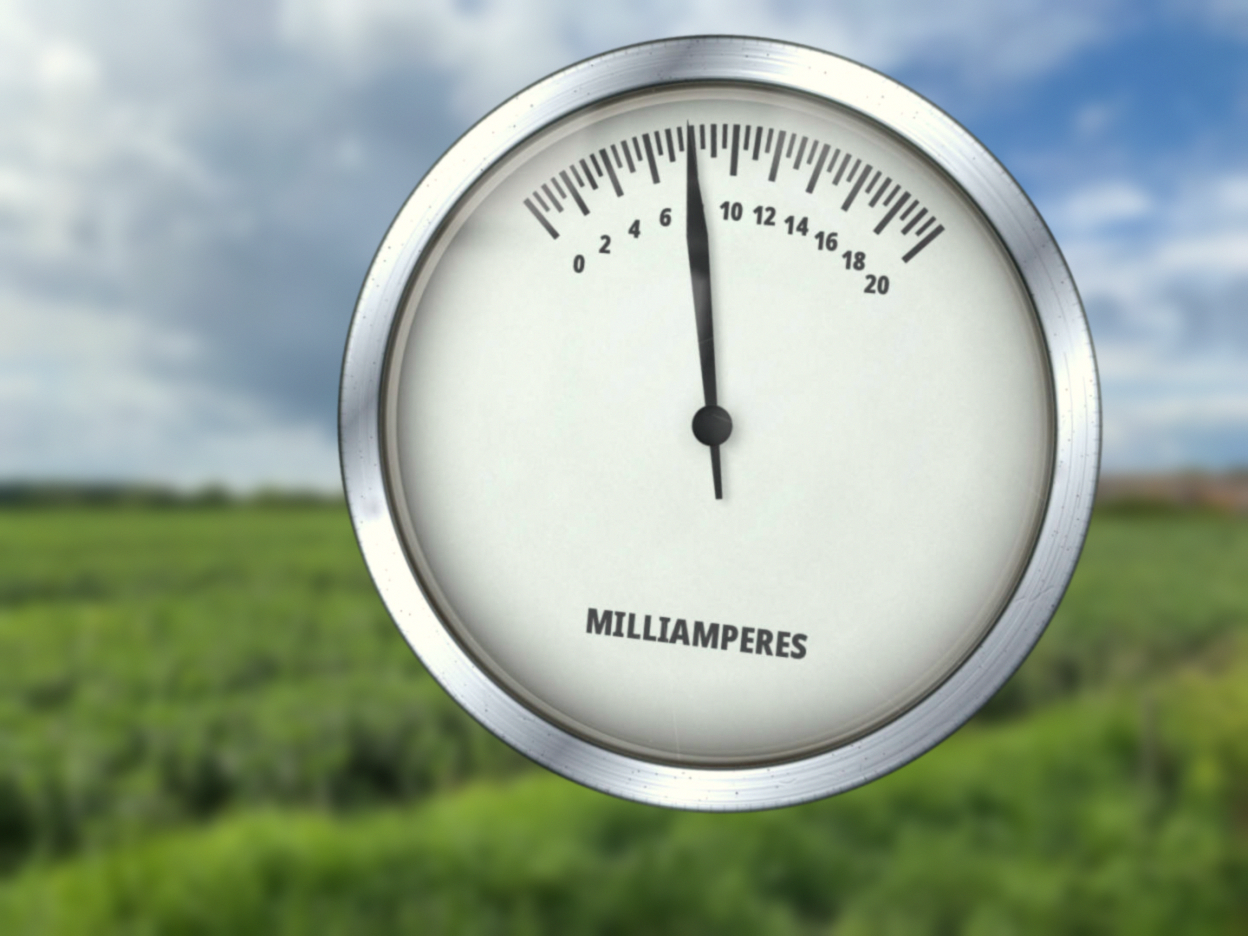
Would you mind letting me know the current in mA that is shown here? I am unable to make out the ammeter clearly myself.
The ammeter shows 8 mA
